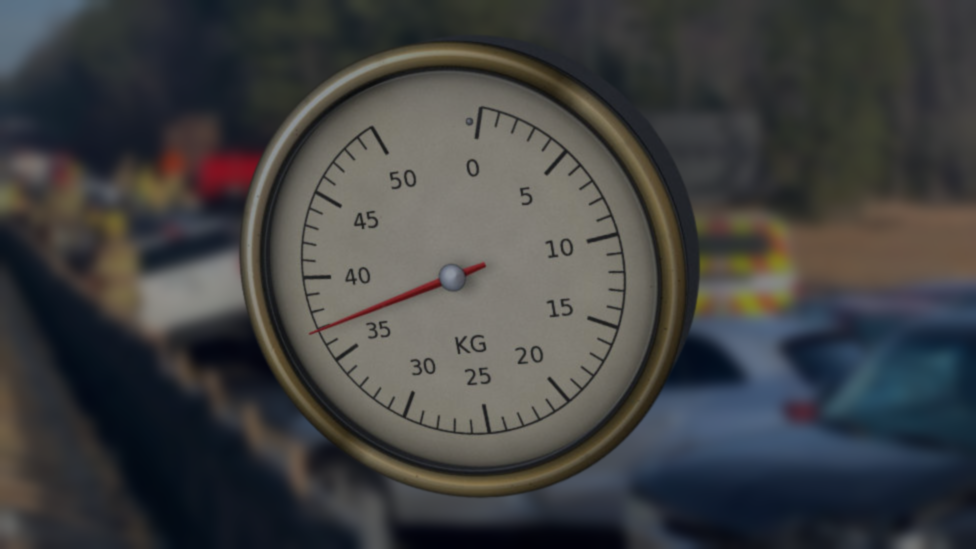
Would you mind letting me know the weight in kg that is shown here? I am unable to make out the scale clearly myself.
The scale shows 37 kg
